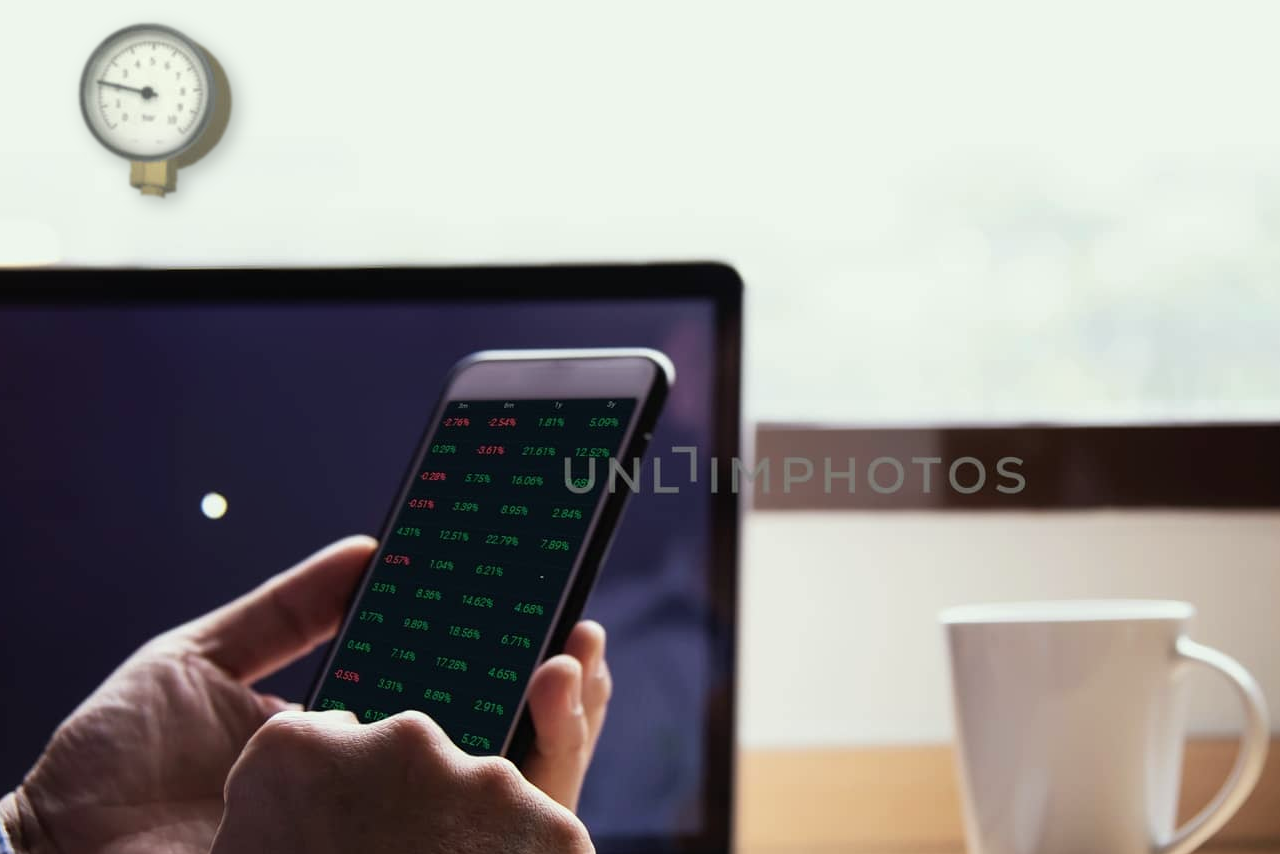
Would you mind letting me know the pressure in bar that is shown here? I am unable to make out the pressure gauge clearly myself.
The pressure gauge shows 2 bar
